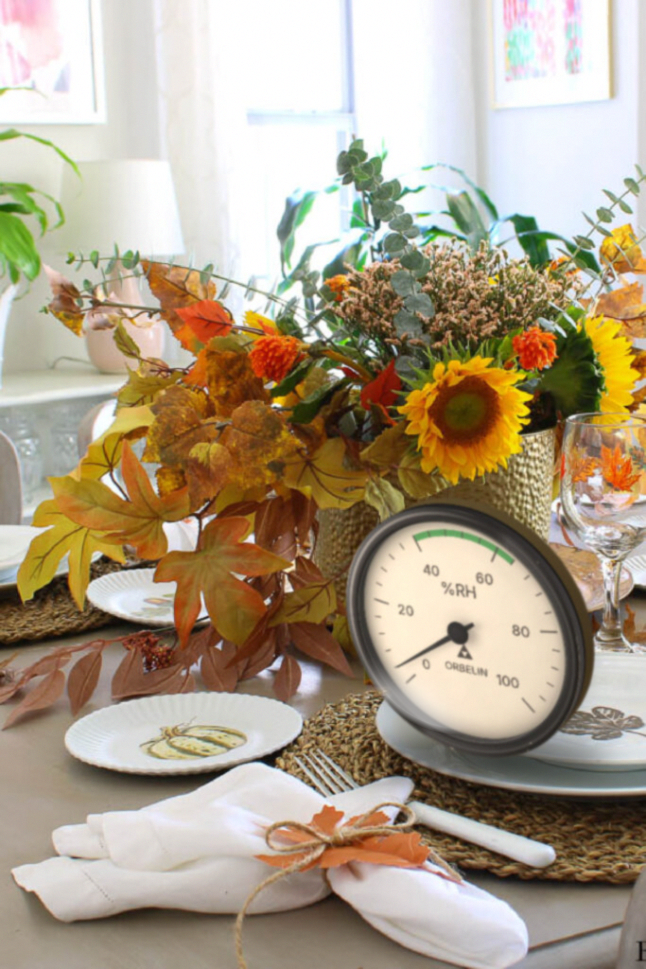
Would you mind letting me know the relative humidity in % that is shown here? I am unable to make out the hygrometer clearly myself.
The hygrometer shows 4 %
